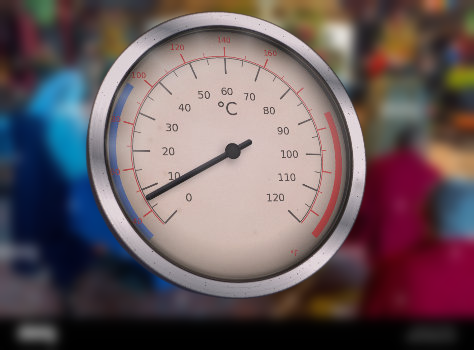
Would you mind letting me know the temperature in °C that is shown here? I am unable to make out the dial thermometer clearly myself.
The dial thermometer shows 7.5 °C
